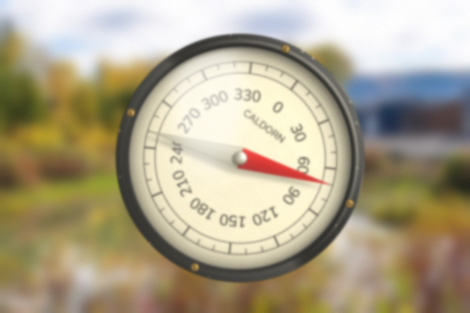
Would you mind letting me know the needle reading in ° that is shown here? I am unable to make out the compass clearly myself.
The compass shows 70 °
